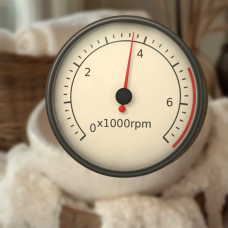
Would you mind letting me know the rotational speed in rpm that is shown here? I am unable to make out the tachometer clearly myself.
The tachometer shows 3700 rpm
